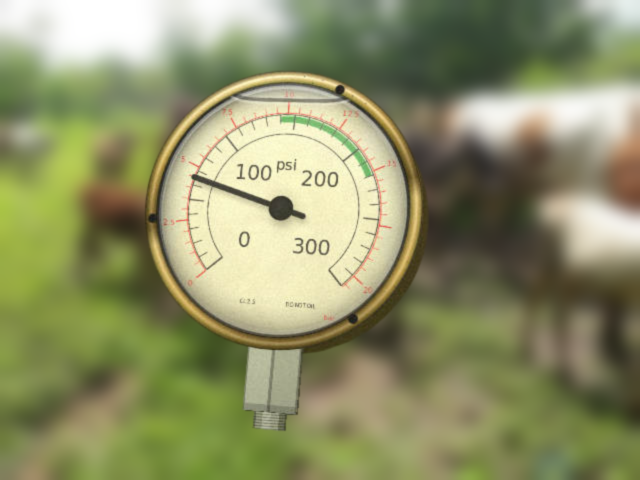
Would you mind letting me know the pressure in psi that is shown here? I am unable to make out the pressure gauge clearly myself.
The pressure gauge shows 65 psi
